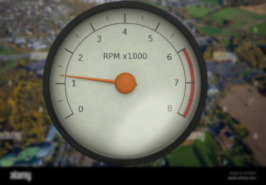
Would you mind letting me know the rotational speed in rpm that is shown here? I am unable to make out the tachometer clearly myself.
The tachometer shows 1250 rpm
